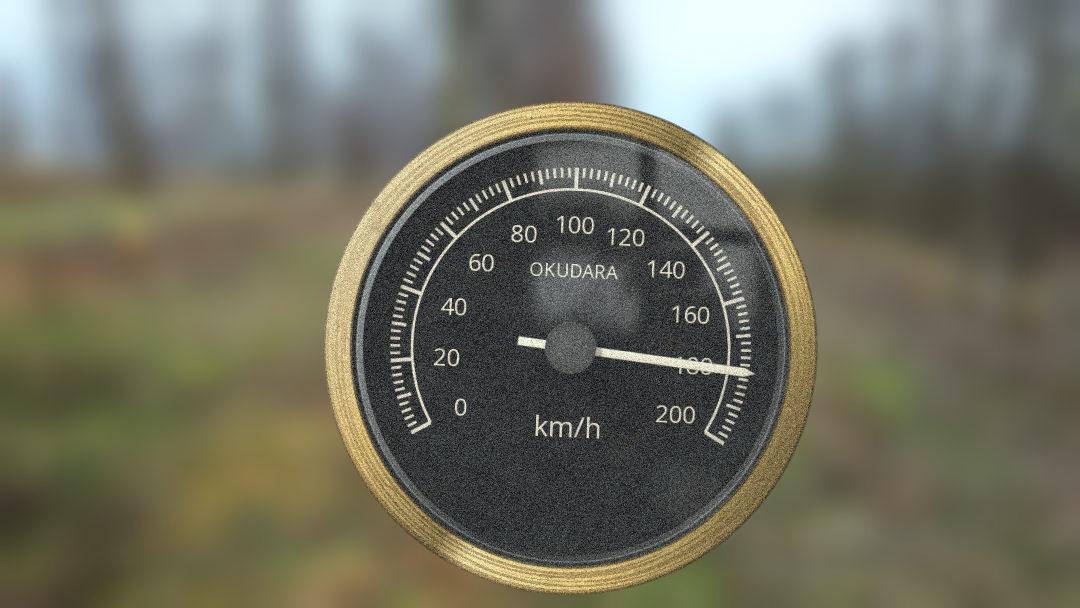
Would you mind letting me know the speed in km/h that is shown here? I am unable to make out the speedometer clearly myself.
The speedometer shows 180 km/h
